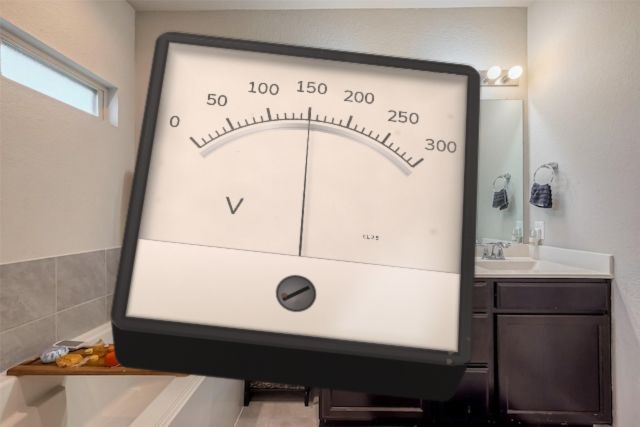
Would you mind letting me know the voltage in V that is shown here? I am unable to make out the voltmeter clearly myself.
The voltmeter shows 150 V
